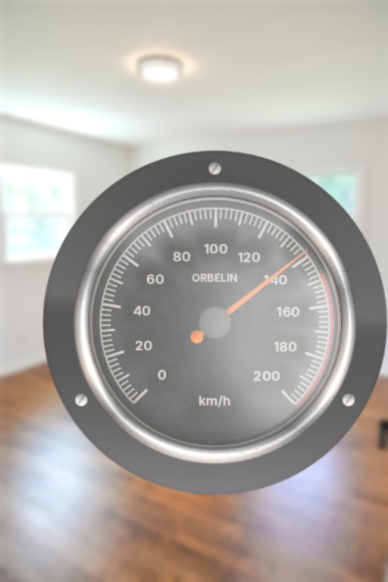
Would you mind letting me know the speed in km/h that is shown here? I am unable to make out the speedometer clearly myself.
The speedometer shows 138 km/h
